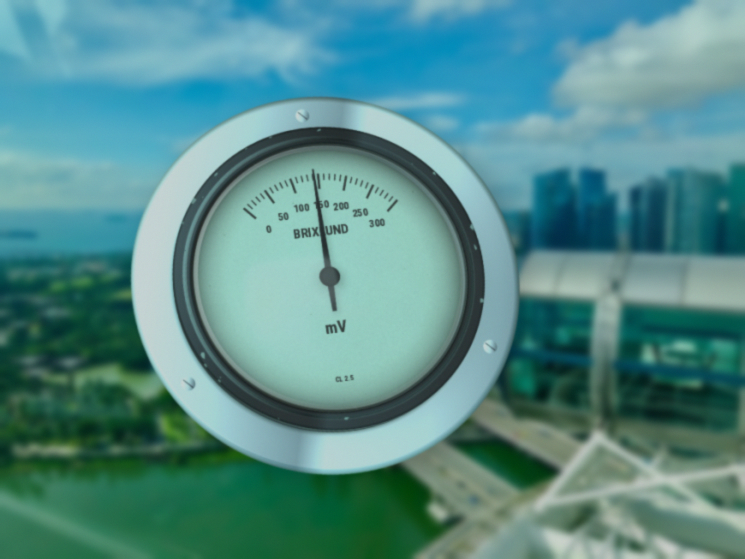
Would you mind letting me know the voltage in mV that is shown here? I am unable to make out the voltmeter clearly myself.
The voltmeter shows 140 mV
